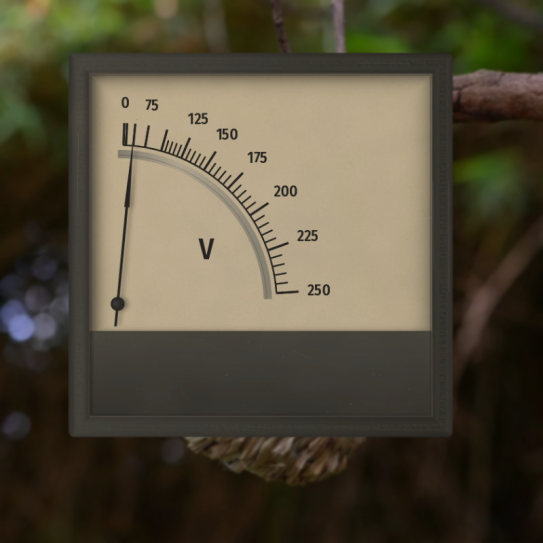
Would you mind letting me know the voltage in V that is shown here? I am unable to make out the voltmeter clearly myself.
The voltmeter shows 50 V
